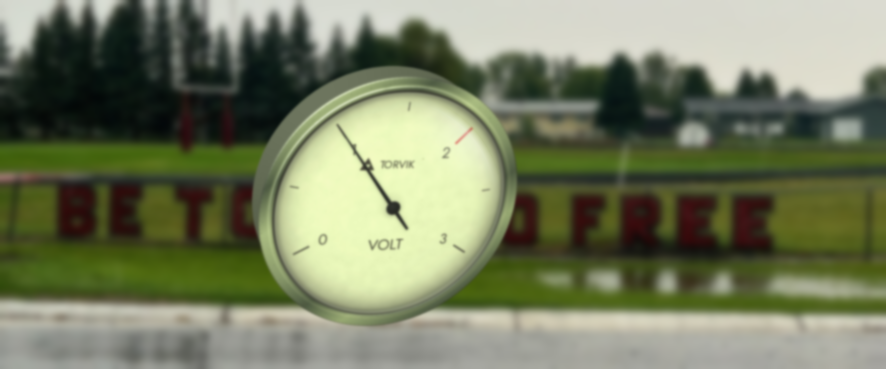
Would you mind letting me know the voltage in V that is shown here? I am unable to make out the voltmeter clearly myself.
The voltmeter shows 1 V
